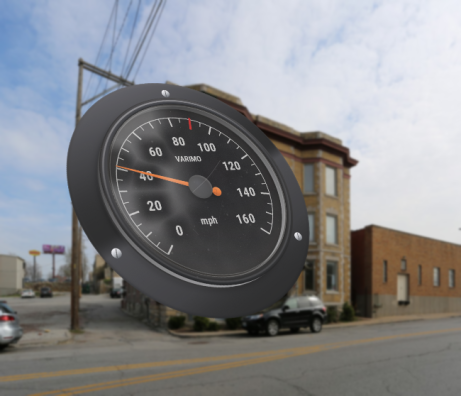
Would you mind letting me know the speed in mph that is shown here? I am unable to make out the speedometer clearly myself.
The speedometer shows 40 mph
